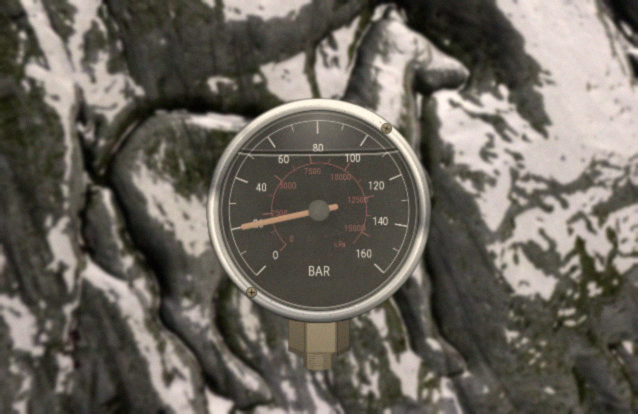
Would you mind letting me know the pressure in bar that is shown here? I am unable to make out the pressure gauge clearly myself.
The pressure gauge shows 20 bar
